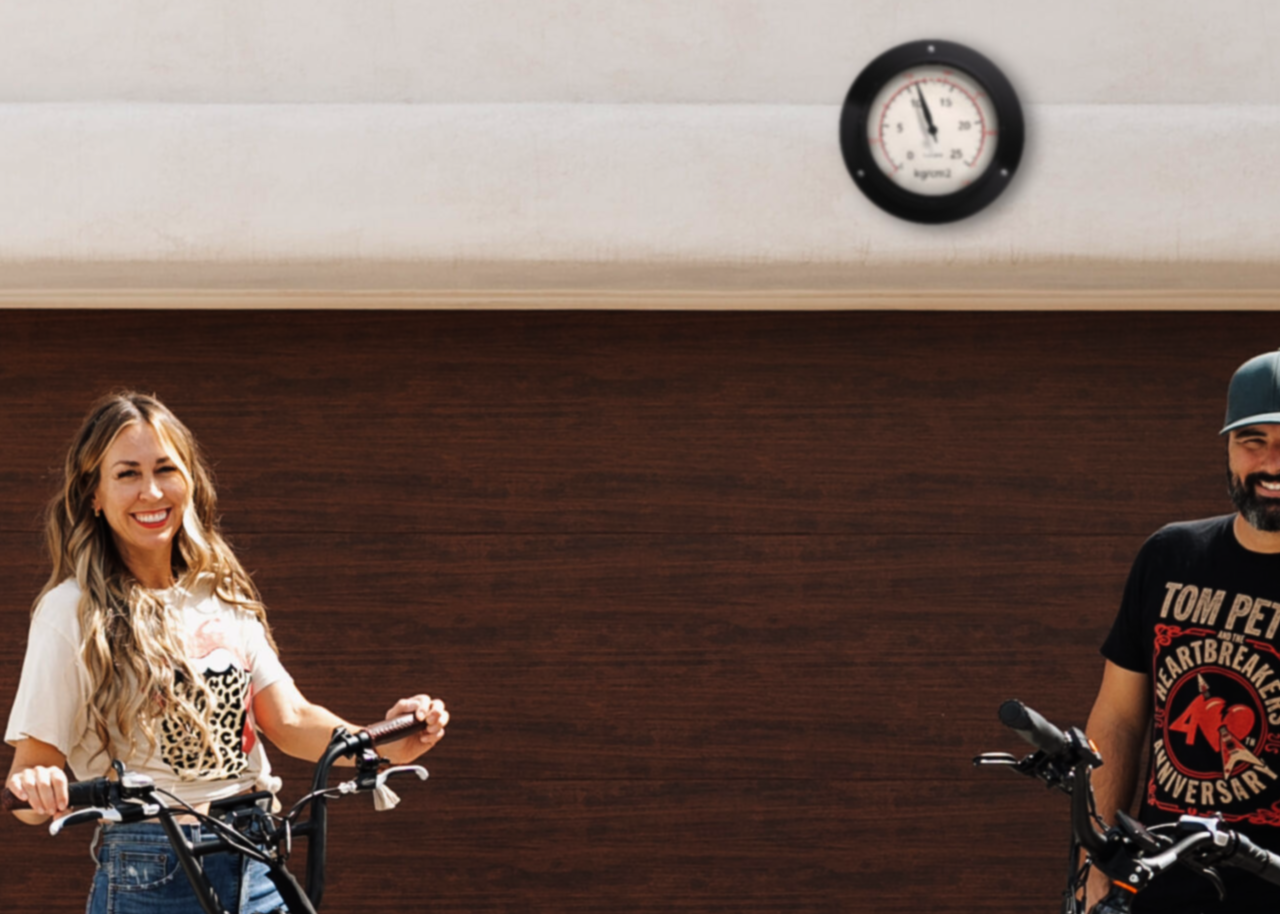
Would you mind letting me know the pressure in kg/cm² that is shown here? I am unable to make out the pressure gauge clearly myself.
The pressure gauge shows 11 kg/cm²
